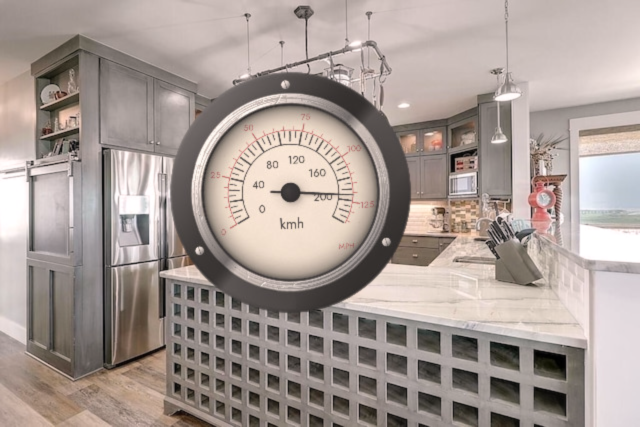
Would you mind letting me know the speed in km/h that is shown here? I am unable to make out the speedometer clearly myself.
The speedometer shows 195 km/h
